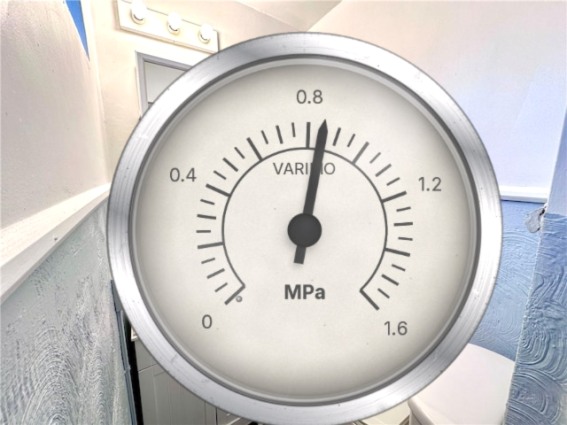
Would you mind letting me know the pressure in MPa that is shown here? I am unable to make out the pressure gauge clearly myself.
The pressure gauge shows 0.85 MPa
